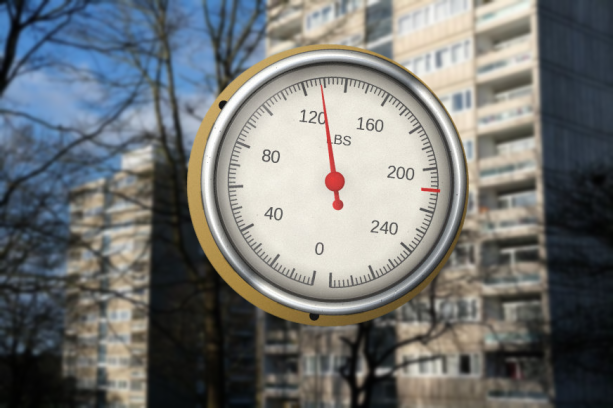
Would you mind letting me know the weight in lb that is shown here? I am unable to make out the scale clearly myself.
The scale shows 128 lb
